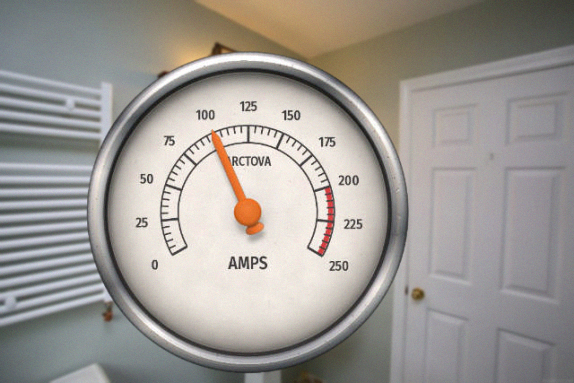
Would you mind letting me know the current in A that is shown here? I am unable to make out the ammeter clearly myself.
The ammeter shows 100 A
